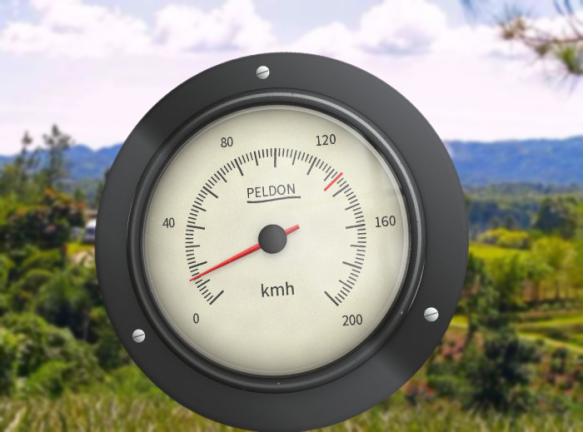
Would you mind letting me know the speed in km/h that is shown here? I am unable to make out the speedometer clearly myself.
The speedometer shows 14 km/h
